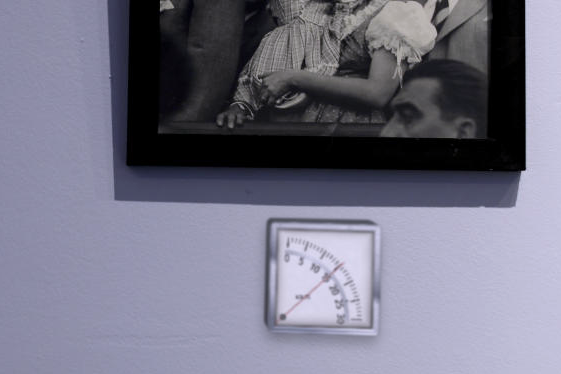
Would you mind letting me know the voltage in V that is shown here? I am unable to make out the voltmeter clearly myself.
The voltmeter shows 15 V
